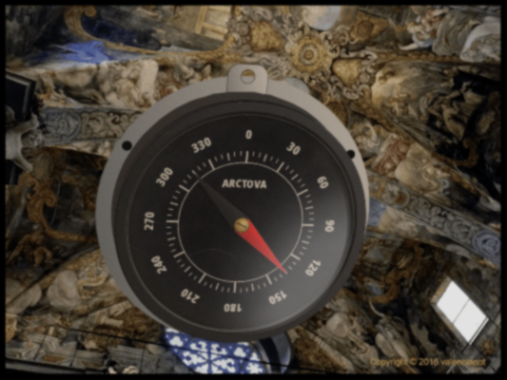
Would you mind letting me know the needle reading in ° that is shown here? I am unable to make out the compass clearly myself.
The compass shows 135 °
